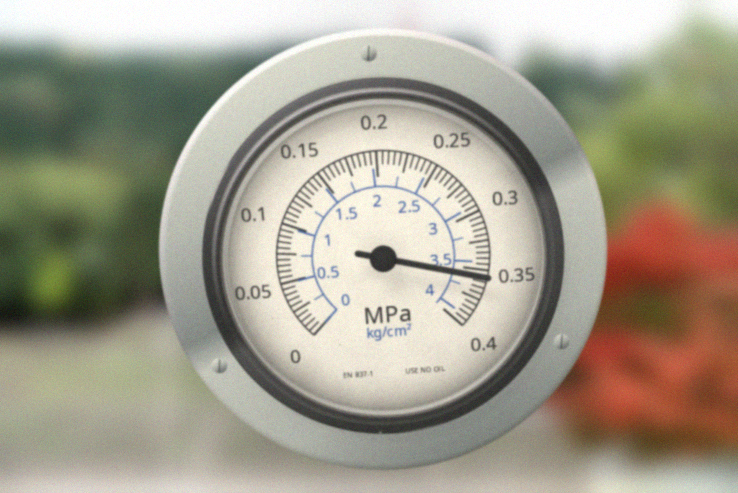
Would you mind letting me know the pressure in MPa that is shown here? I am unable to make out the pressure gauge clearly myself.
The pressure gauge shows 0.355 MPa
